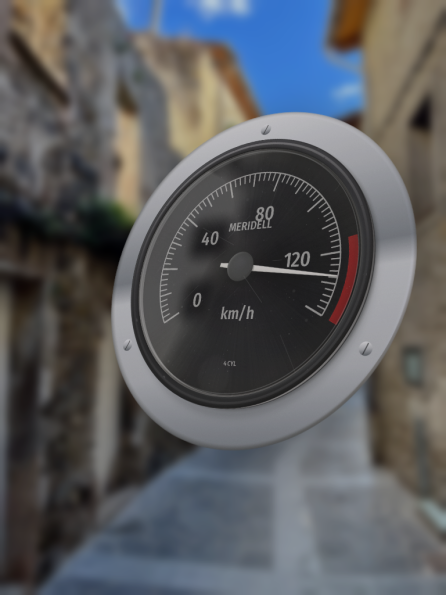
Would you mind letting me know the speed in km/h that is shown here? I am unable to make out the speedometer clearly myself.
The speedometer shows 128 km/h
